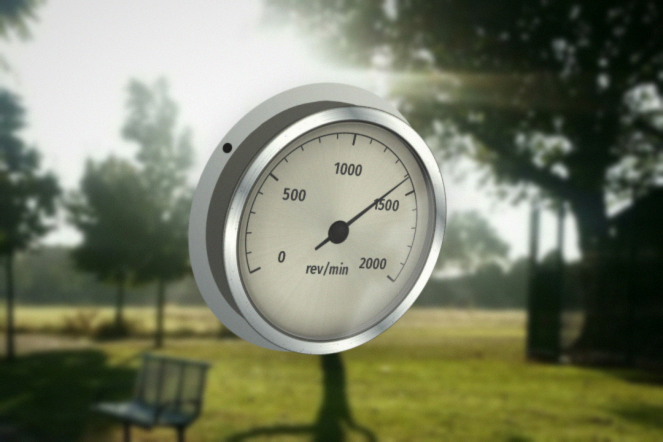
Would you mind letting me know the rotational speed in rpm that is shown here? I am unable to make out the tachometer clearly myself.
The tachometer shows 1400 rpm
